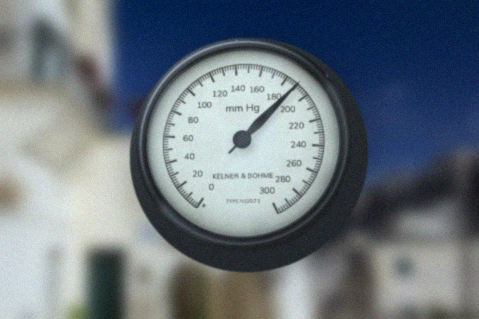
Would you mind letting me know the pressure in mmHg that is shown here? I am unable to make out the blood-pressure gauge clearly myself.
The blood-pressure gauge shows 190 mmHg
